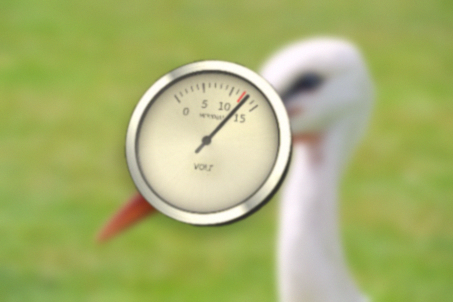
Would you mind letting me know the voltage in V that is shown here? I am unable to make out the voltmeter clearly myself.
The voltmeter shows 13 V
